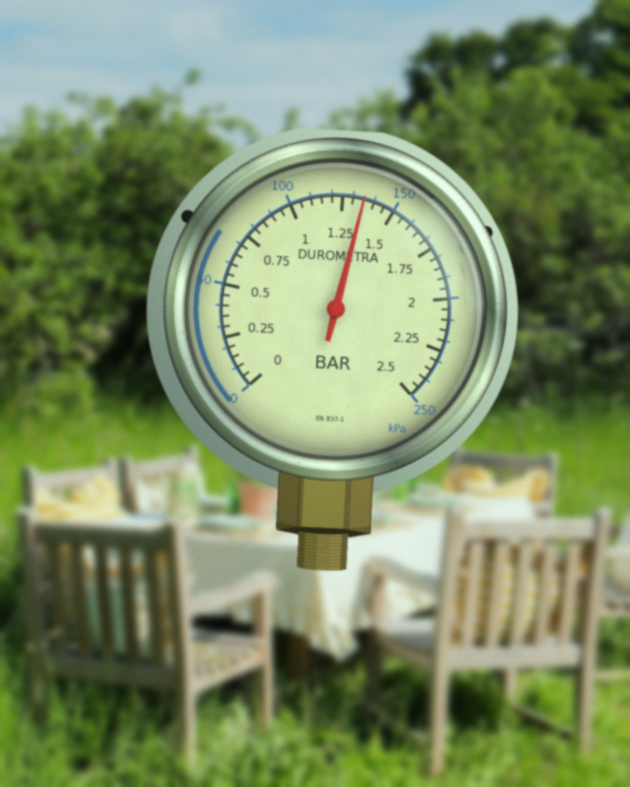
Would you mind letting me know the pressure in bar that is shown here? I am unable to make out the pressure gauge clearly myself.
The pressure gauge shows 1.35 bar
